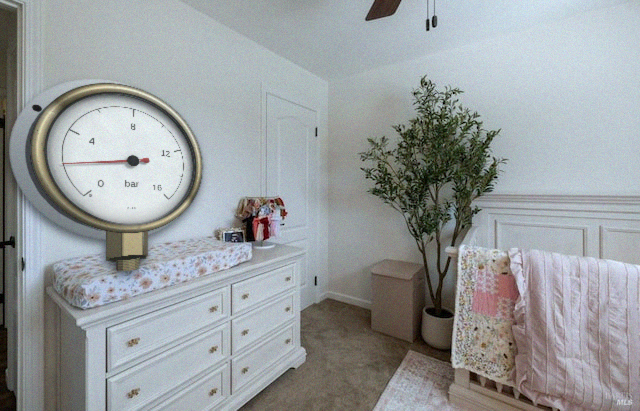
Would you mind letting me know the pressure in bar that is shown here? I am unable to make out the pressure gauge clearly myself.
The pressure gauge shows 2 bar
